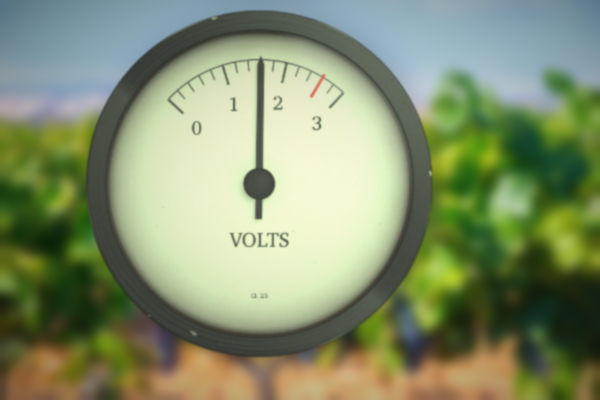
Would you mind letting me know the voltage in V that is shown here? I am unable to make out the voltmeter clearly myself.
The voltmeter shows 1.6 V
